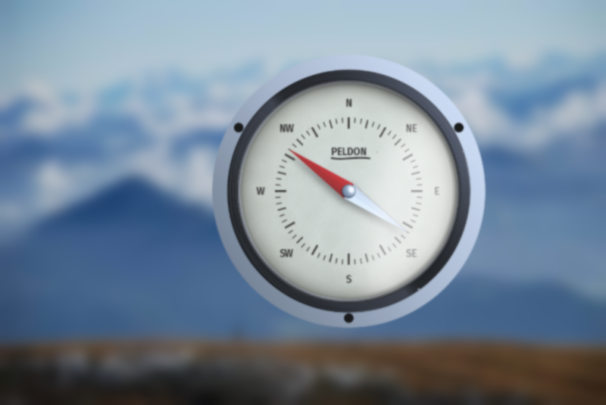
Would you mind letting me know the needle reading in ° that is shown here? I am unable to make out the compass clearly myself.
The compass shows 305 °
